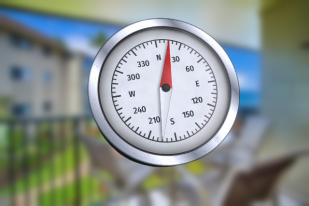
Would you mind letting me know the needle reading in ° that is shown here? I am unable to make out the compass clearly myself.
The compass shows 15 °
